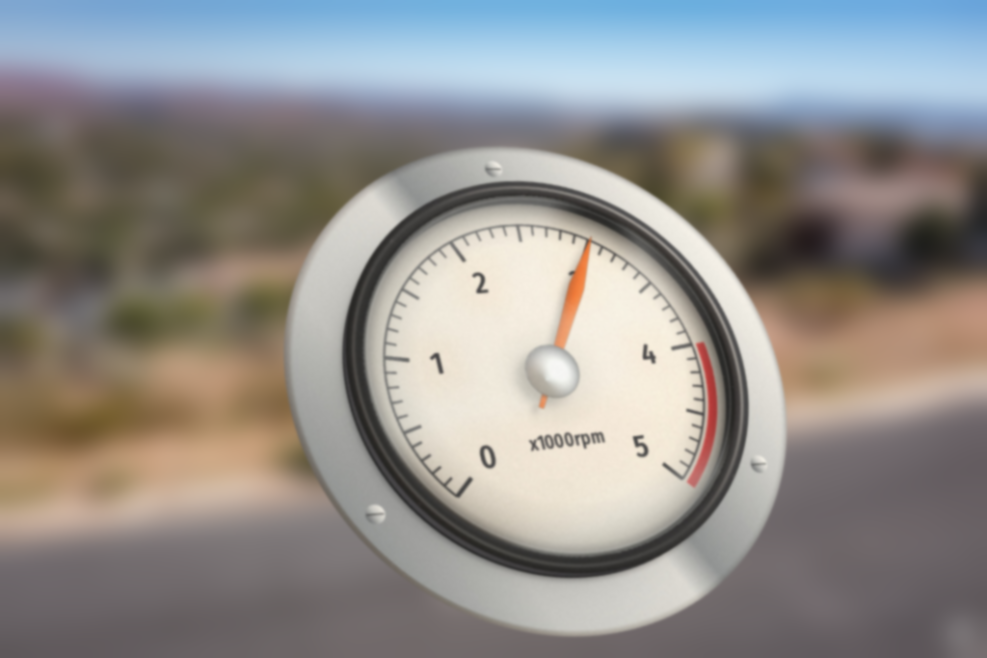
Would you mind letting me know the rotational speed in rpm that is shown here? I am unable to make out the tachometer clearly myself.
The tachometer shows 3000 rpm
